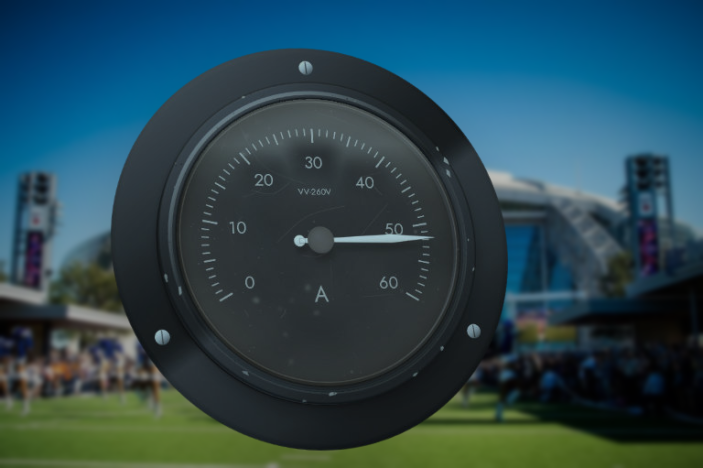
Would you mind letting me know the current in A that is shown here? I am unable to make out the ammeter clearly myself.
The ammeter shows 52 A
